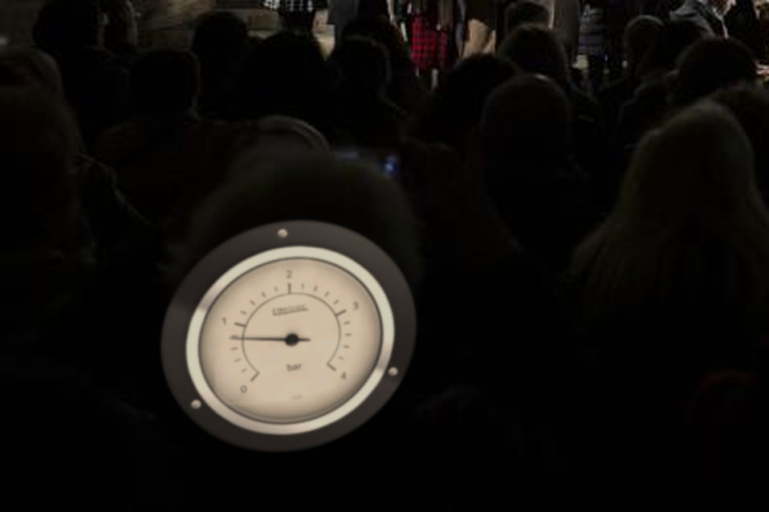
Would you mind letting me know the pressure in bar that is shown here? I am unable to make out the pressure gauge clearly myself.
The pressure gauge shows 0.8 bar
